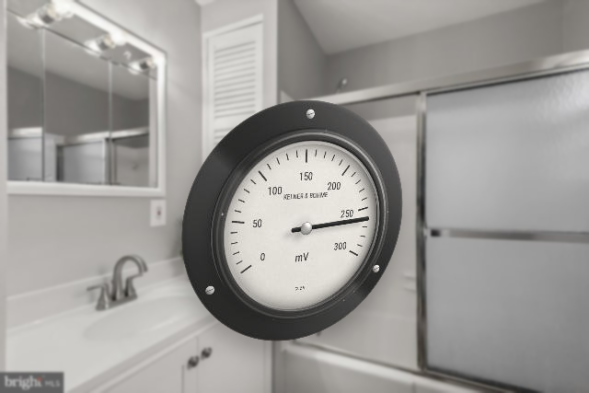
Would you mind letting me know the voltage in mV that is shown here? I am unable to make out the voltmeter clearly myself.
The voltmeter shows 260 mV
